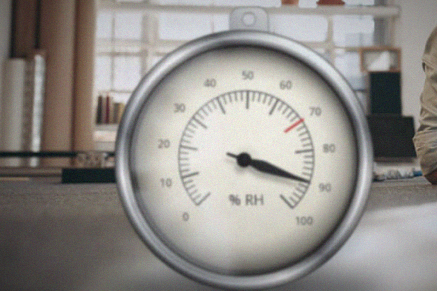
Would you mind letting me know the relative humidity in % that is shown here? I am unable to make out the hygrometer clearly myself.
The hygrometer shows 90 %
